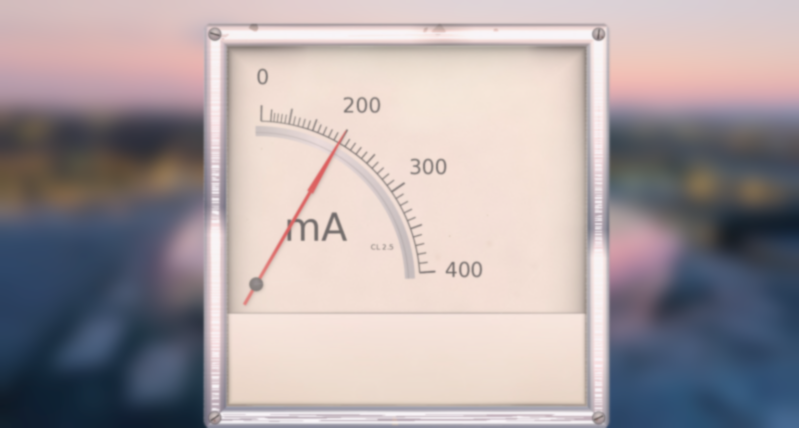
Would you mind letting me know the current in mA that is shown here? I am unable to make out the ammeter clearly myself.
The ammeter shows 200 mA
